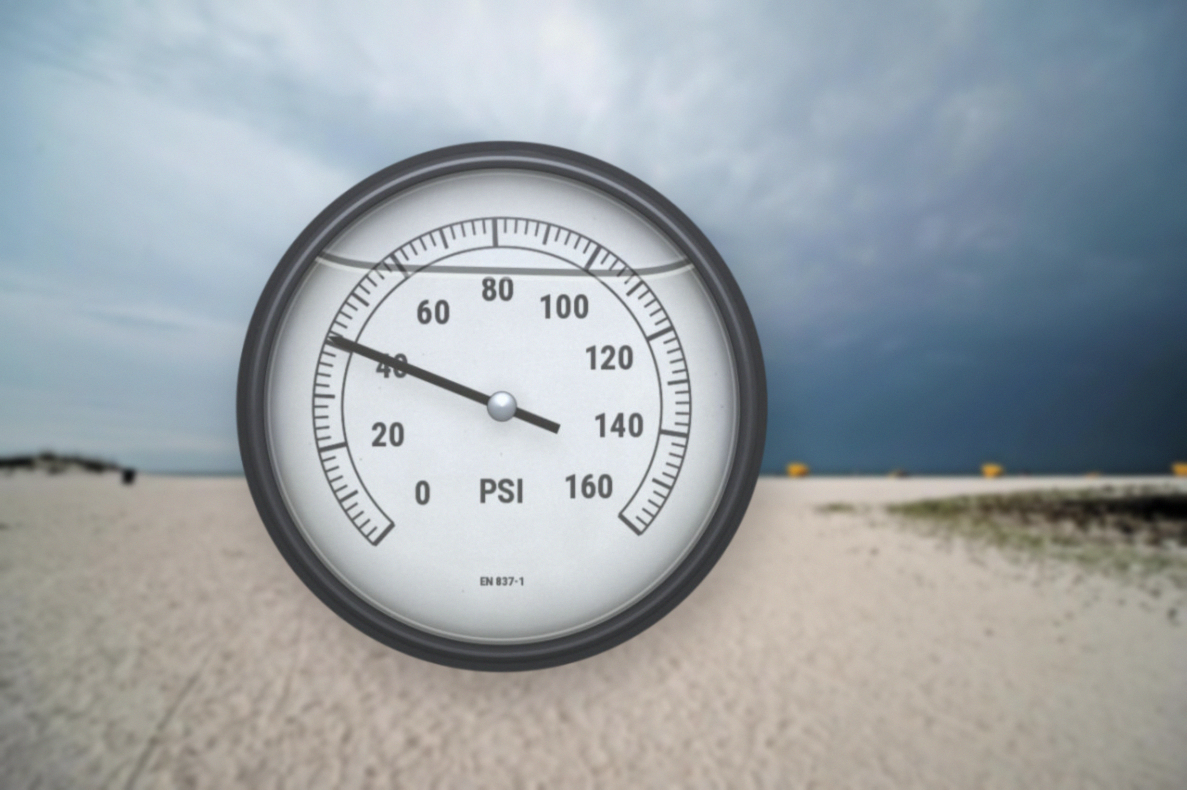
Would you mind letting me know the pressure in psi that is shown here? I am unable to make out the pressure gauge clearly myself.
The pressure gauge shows 41 psi
